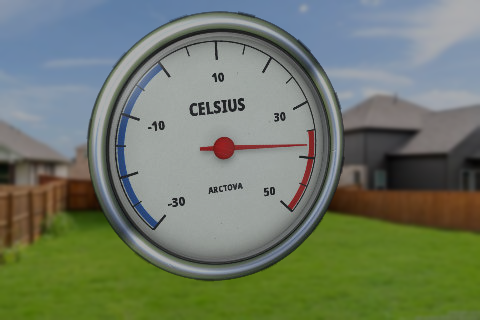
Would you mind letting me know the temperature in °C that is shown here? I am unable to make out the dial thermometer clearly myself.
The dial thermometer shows 37.5 °C
